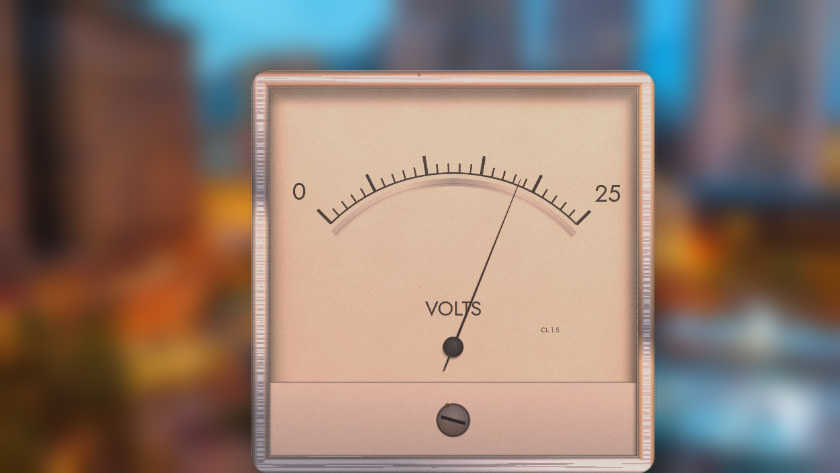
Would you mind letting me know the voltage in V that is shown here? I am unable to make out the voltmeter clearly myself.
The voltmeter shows 18.5 V
